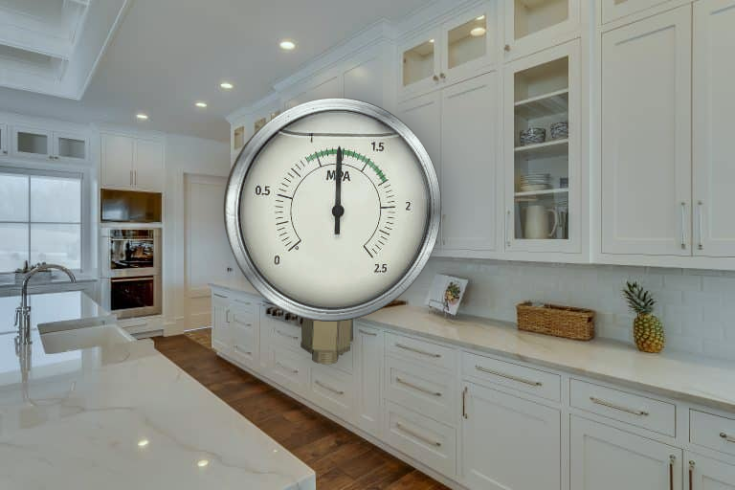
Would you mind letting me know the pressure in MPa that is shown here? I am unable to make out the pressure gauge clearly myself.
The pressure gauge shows 1.2 MPa
